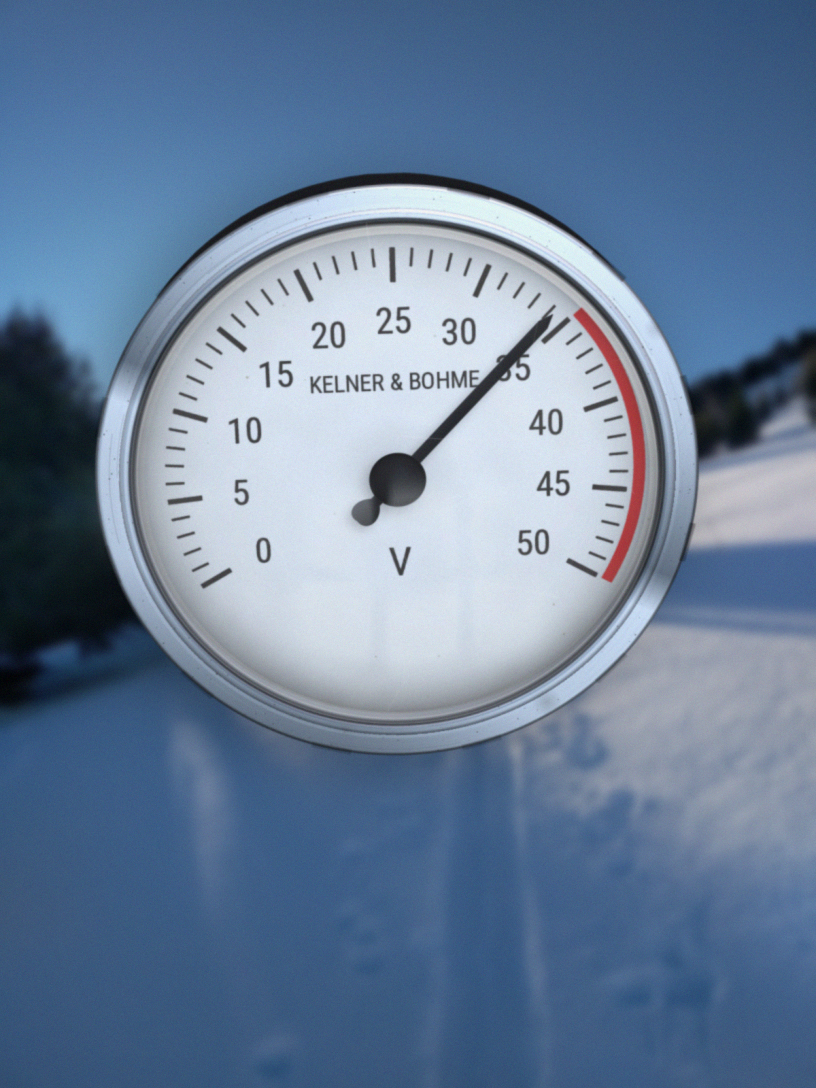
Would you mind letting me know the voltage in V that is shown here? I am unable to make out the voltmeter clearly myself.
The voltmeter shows 34 V
